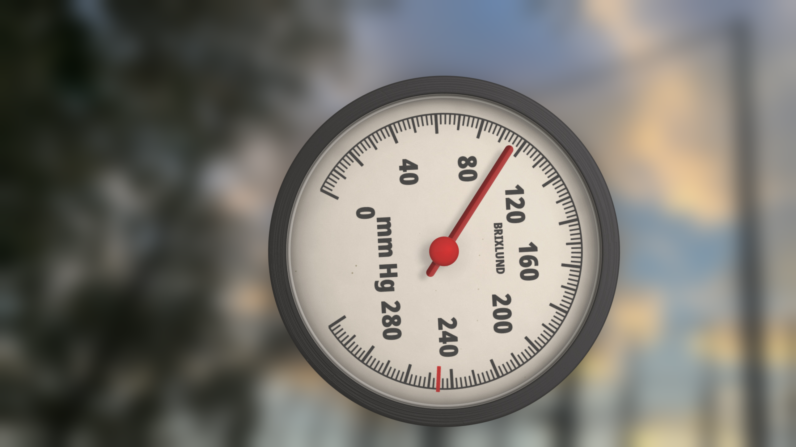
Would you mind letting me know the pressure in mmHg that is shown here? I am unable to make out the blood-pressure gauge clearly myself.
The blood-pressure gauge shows 96 mmHg
